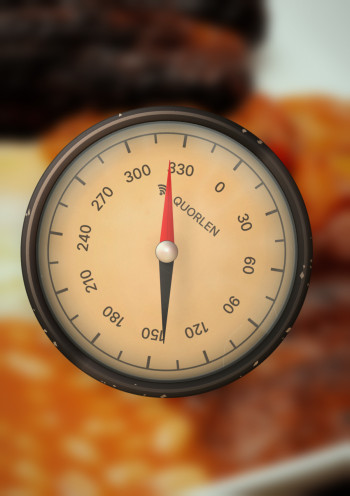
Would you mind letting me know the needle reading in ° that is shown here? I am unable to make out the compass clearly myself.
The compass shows 322.5 °
